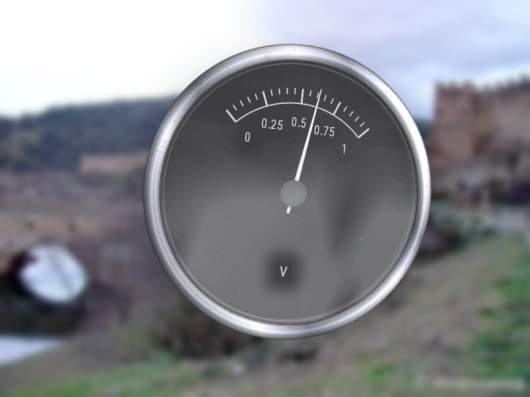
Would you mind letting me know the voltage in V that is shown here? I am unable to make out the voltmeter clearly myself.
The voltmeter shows 0.6 V
